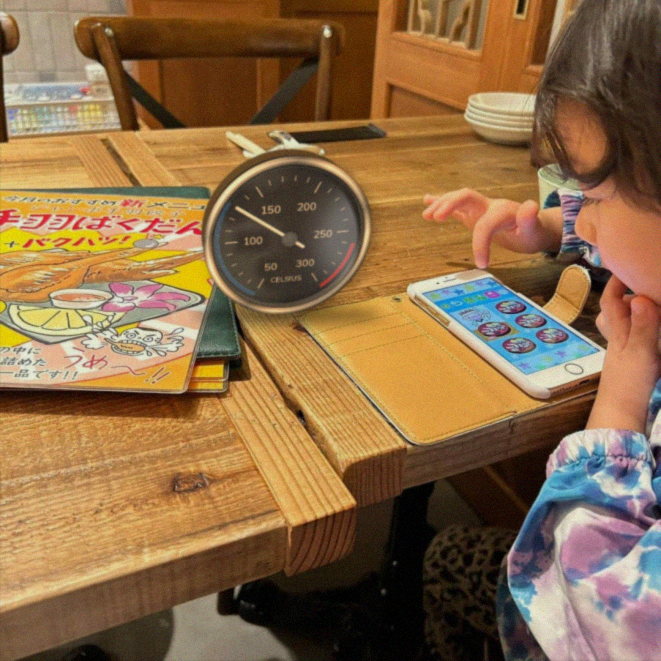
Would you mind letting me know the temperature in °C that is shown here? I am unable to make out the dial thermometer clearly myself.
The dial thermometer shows 130 °C
